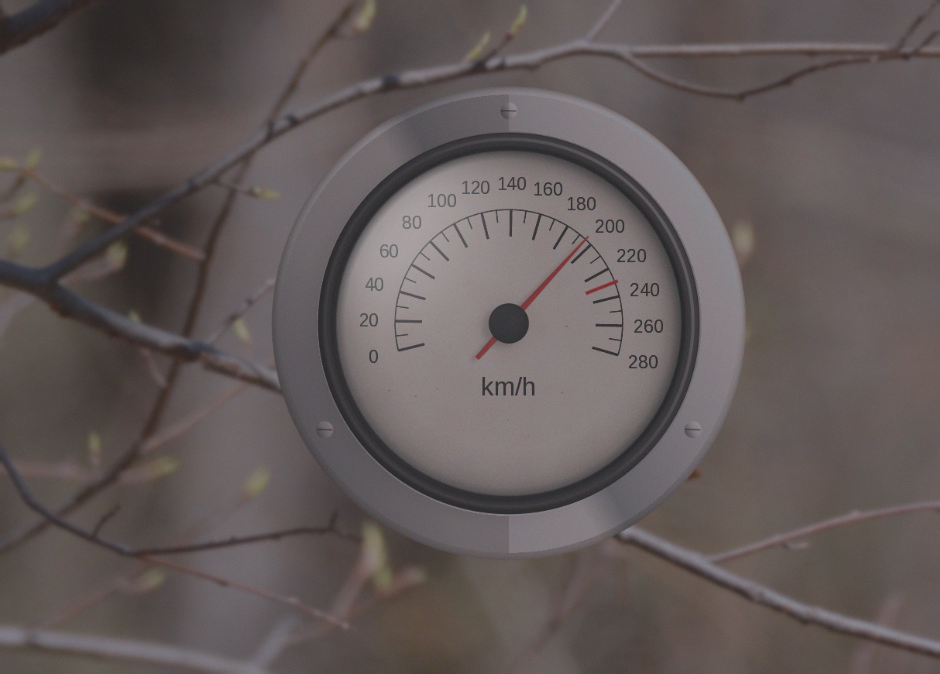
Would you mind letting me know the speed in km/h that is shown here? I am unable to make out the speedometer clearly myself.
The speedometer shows 195 km/h
